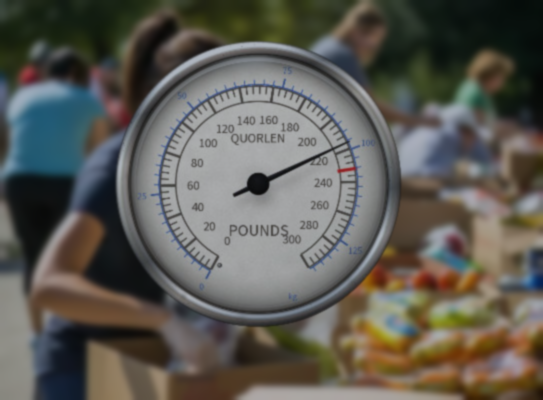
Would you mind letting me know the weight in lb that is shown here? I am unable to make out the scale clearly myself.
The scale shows 216 lb
